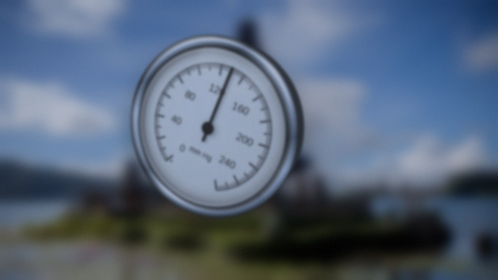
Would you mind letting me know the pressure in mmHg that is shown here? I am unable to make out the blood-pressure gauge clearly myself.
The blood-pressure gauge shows 130 mmHg
